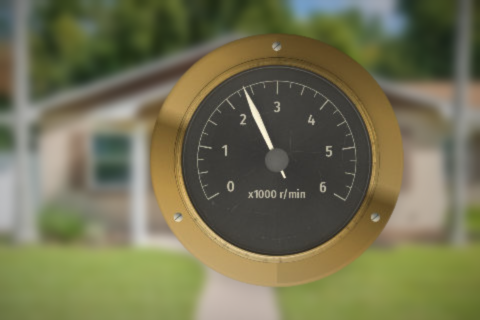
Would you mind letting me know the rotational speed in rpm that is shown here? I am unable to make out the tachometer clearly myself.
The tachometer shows 2375 rpm
